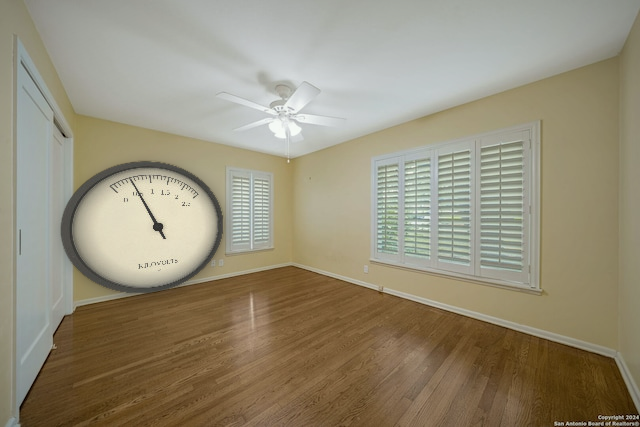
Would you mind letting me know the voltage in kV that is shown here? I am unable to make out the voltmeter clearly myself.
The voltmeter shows 0.5 kV
